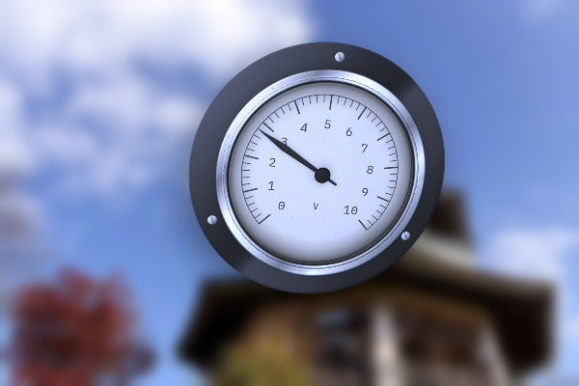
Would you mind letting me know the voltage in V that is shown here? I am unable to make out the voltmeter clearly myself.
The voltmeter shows 2.8 V
